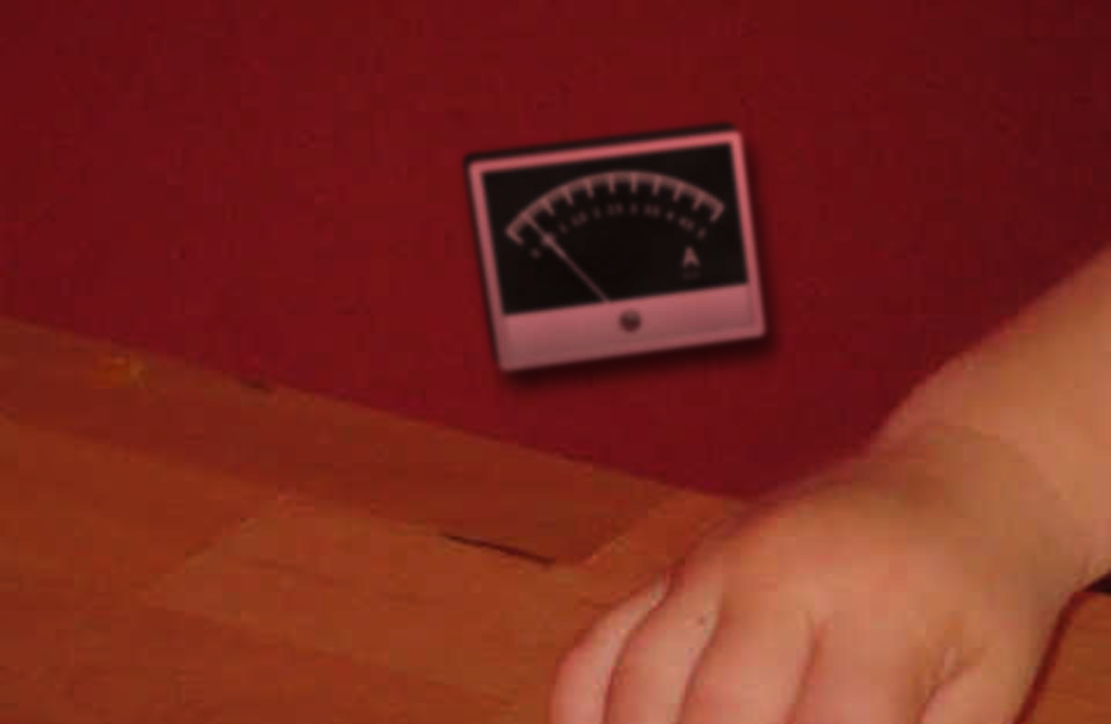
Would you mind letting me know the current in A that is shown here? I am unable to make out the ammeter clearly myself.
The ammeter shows 0.5 A
